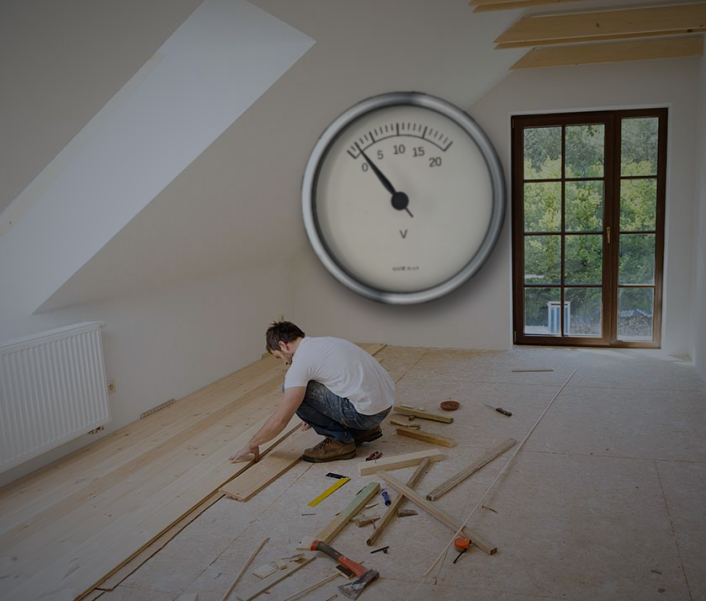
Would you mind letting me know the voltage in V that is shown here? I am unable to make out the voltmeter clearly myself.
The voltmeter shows 2 V
